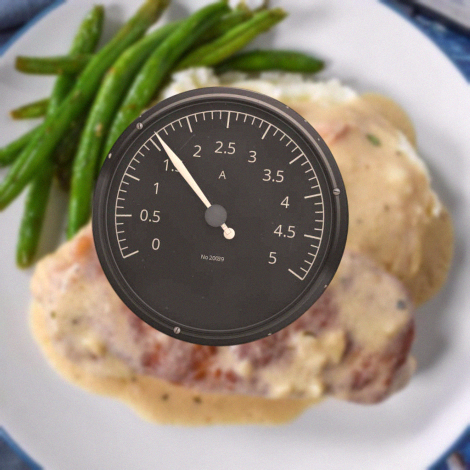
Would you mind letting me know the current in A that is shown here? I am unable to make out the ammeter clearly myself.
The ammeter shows 1.6 A
